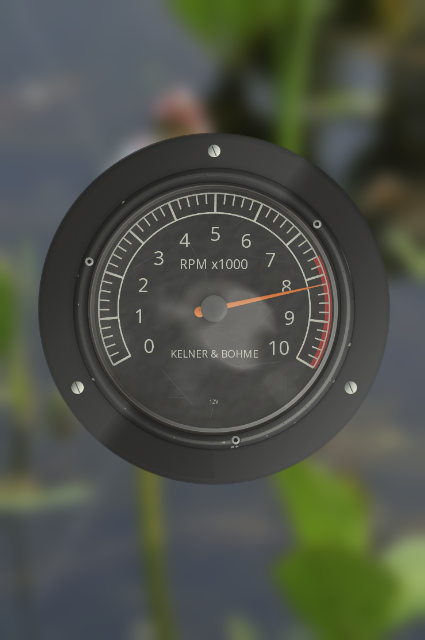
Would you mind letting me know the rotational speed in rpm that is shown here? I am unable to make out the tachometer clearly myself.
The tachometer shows 8200 rpm
